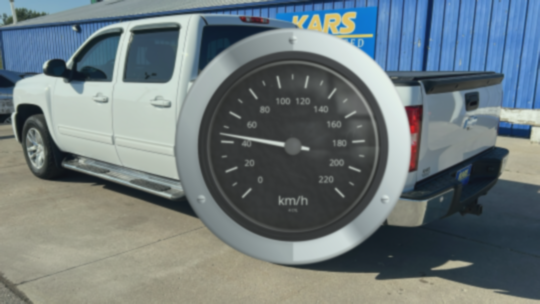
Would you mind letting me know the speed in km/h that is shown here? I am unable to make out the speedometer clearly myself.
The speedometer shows 45 km/h
